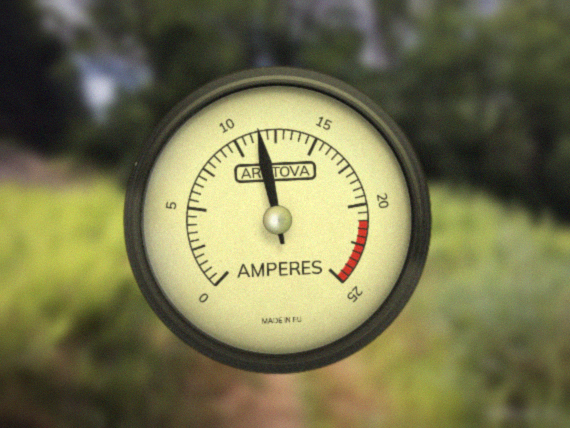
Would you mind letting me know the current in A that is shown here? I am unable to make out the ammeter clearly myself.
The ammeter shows 11.5 A
